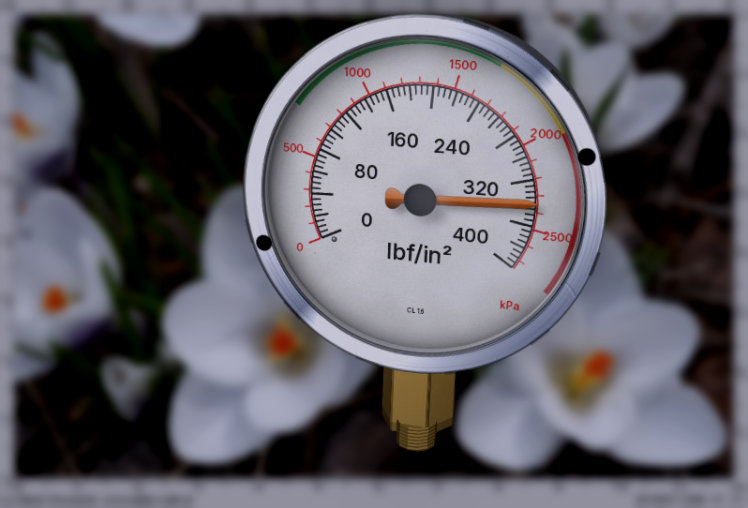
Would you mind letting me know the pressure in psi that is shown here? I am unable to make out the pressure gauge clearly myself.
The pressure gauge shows 340 psi
